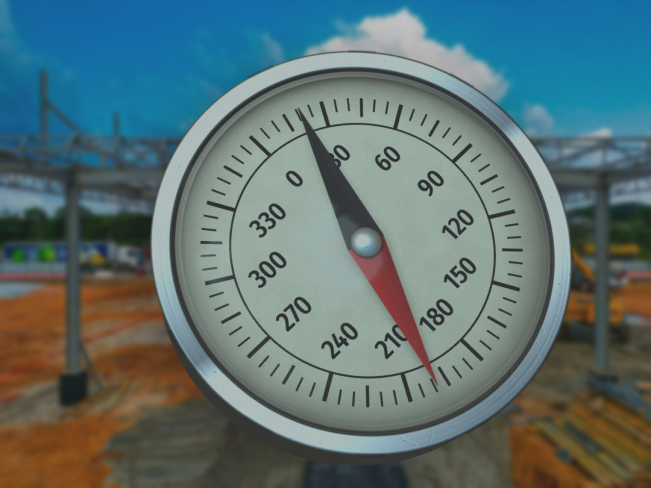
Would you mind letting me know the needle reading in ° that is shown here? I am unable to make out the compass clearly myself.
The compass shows 200 °
